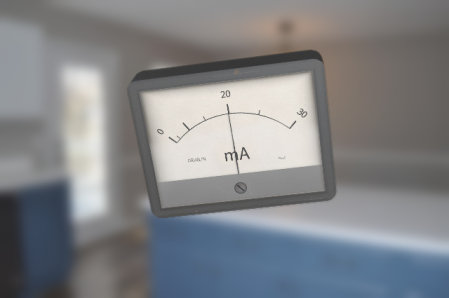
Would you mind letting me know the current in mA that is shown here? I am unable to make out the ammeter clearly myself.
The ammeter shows 20 mA
